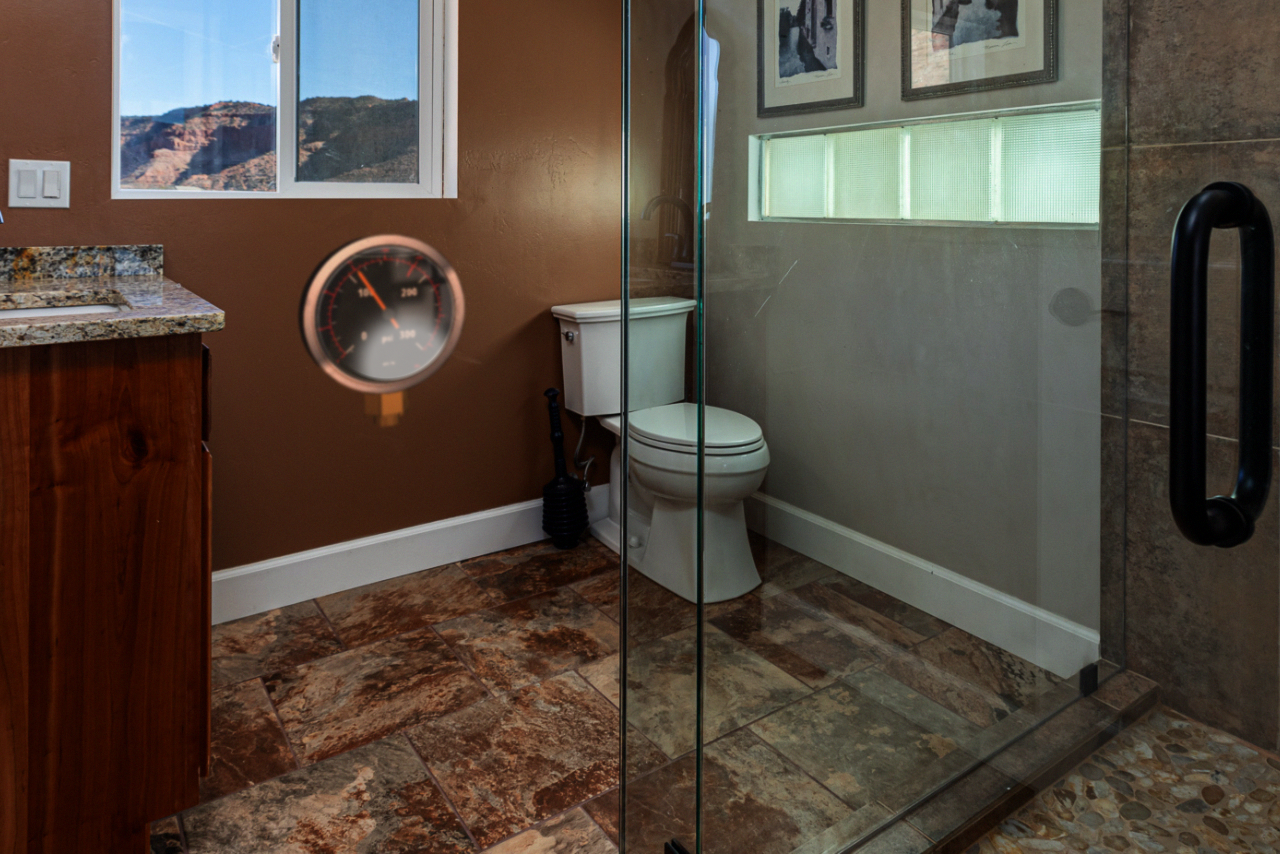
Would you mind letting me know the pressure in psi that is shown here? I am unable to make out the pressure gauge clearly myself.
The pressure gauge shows 110 psi
